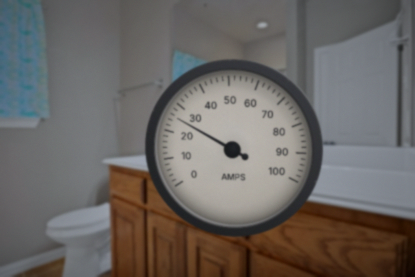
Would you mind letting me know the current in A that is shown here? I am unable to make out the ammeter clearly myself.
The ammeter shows 26 A
